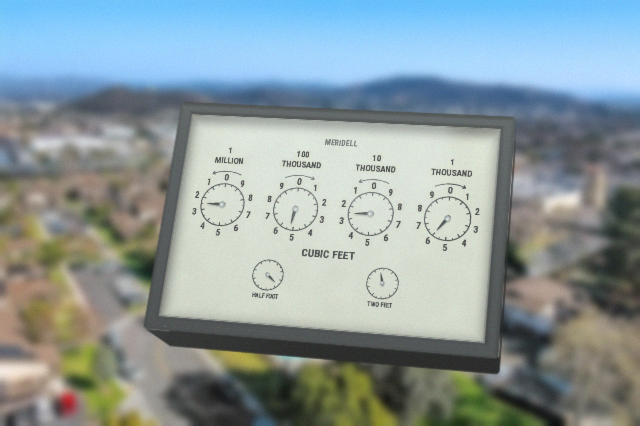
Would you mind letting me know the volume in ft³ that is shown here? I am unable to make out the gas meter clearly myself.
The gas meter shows 252600 ft³
